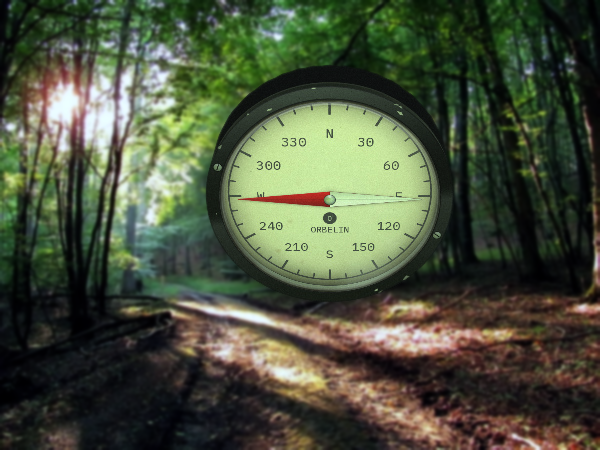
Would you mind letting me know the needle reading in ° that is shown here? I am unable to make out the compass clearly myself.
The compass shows 270 °
